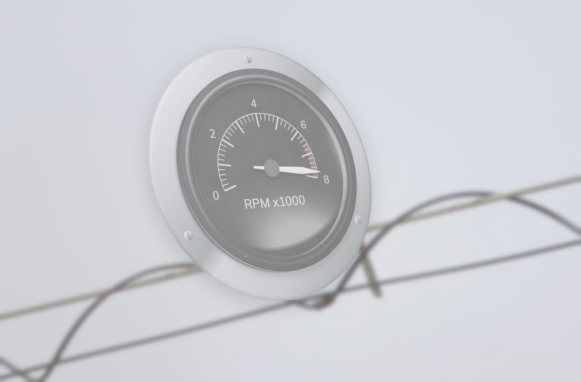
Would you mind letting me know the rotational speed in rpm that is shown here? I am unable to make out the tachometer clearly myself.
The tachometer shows 7800 rpm
